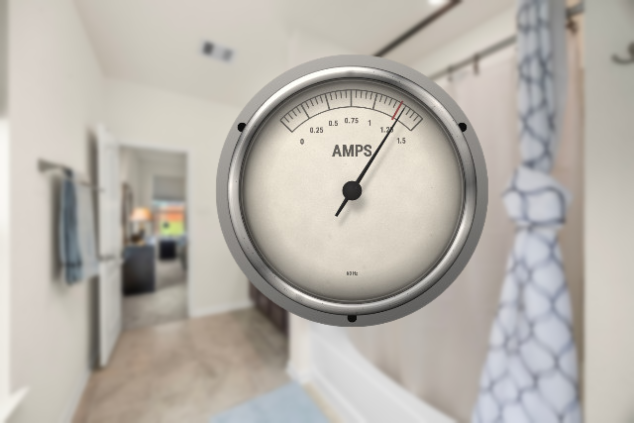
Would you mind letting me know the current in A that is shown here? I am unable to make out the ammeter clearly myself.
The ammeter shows 1.3 A
